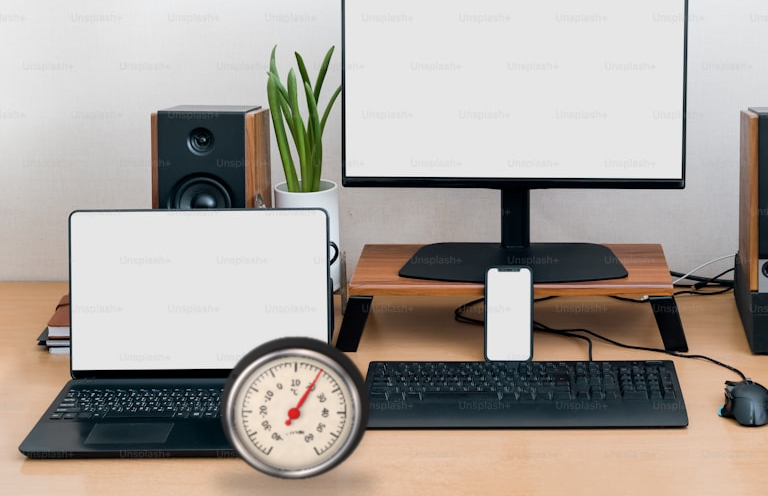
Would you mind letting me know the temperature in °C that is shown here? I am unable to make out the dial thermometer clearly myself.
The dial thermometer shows 20 °C
